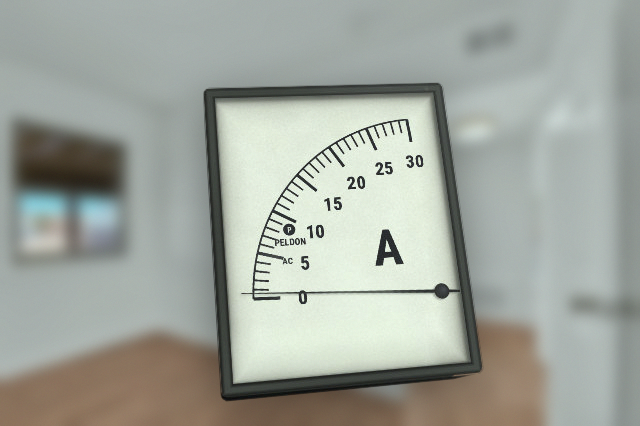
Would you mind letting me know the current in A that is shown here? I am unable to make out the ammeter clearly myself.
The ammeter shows 0.5 A
